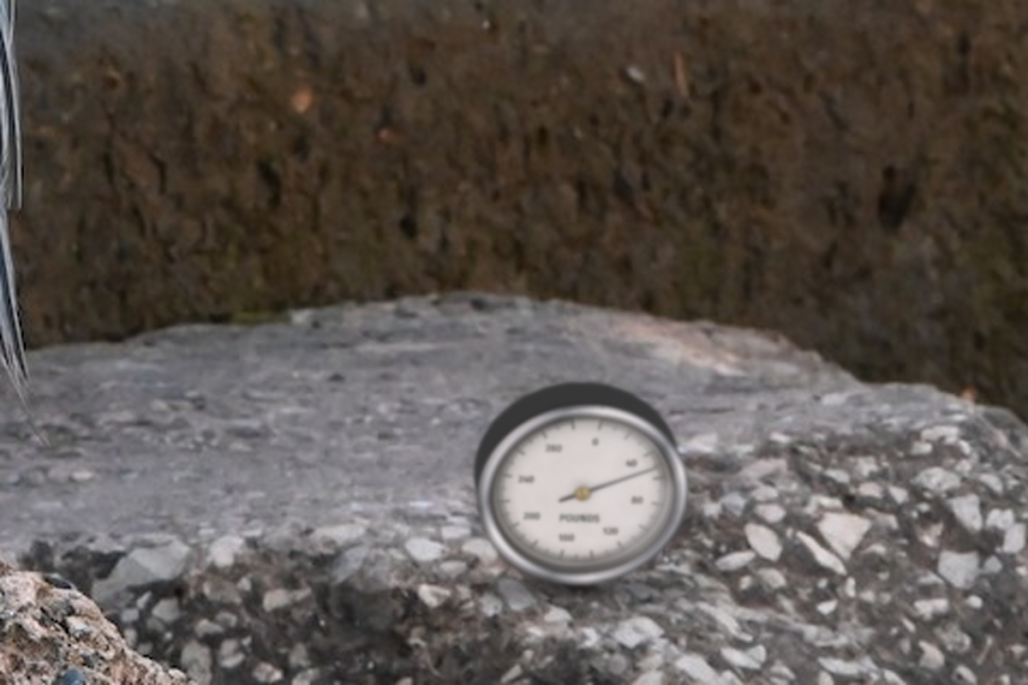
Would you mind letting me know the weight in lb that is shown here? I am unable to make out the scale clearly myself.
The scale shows 50 lb
